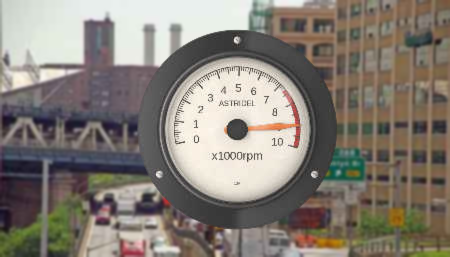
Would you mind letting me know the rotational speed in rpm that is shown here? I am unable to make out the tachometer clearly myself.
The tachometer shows 9000 rpm
